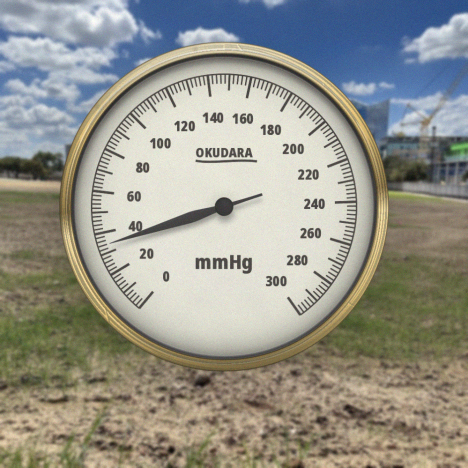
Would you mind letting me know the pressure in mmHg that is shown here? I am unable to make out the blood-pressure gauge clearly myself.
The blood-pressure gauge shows 34 mmHg
